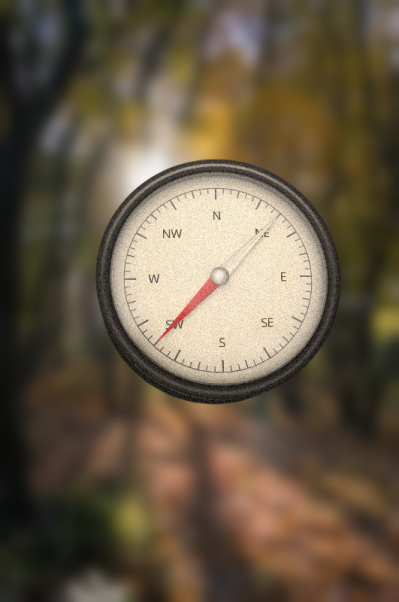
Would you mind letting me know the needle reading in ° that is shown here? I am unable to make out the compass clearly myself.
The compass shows 225 °
